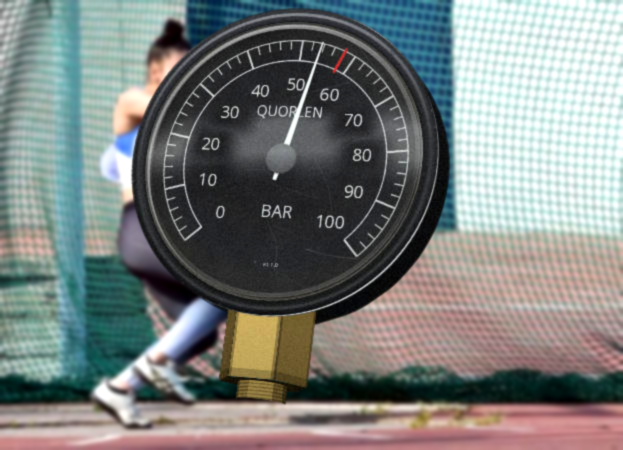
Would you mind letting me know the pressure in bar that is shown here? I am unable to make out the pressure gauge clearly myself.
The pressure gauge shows 54 bar
